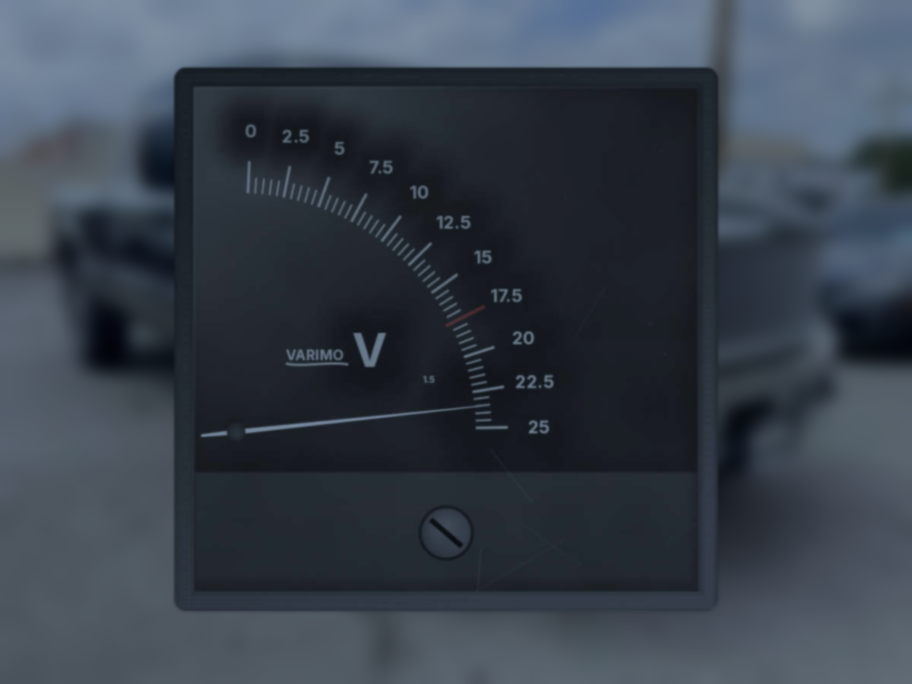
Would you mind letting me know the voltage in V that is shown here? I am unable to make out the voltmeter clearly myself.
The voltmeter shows 23.5 V
